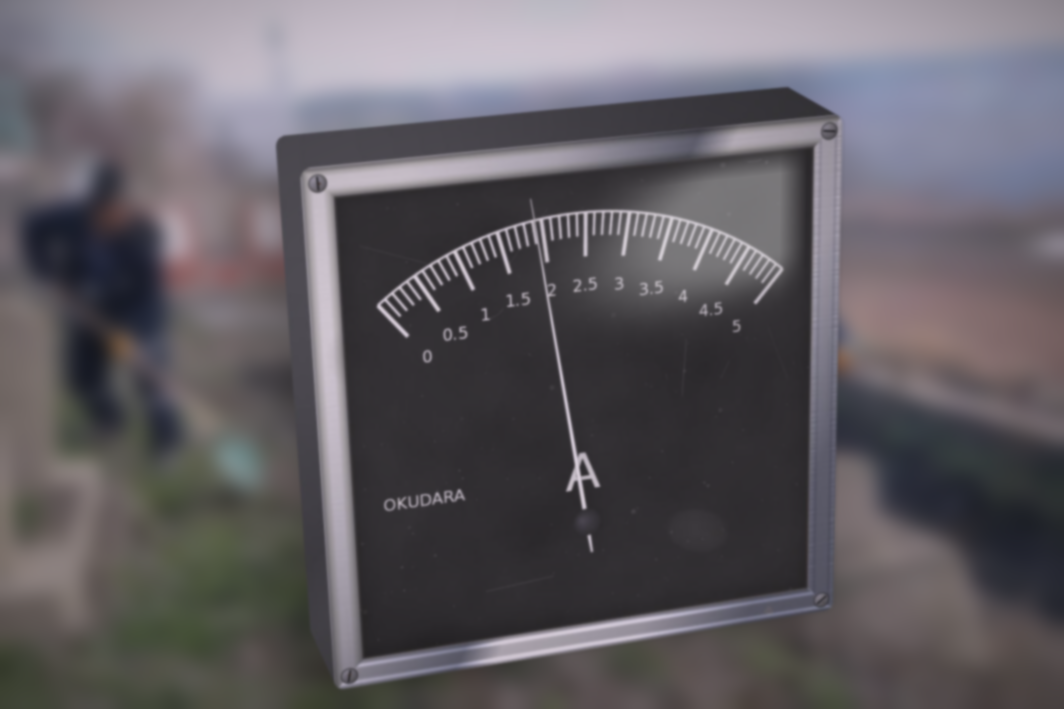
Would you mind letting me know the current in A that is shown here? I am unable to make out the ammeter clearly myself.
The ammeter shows 1.9 A
